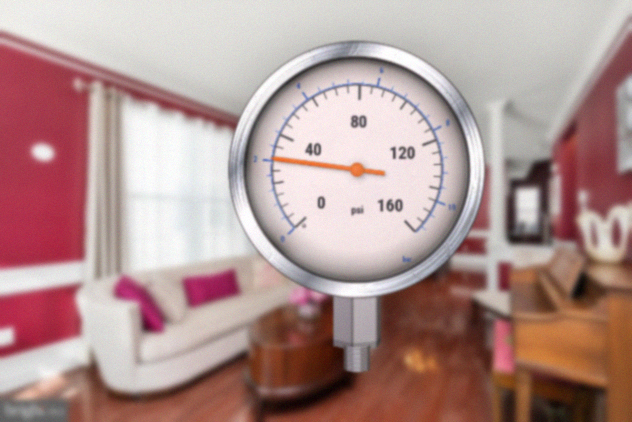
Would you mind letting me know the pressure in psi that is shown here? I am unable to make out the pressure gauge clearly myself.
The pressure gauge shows 30 psi
